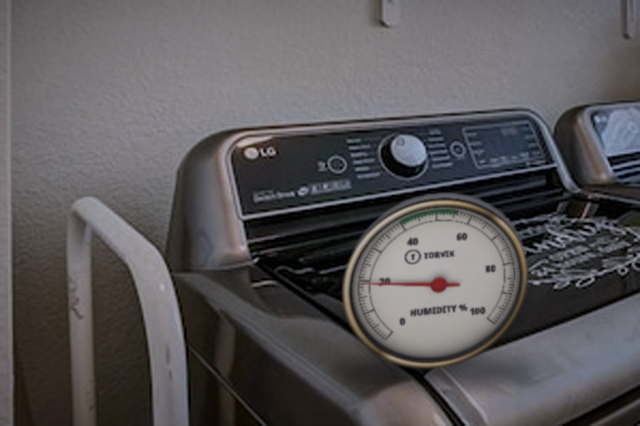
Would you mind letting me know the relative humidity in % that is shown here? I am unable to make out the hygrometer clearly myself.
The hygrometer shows 20 %
